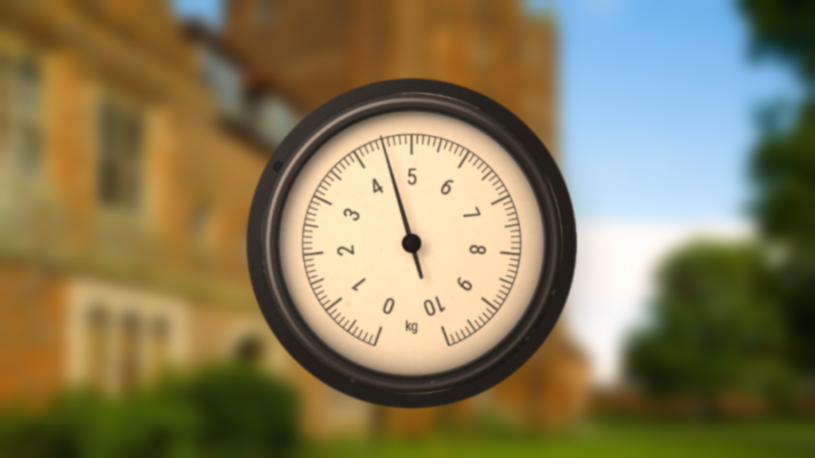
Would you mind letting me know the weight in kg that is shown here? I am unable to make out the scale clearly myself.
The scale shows 4.5 kg
